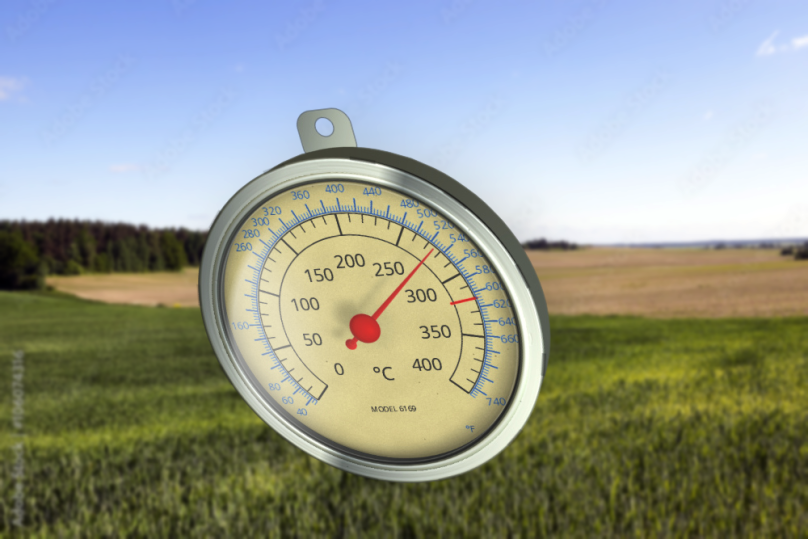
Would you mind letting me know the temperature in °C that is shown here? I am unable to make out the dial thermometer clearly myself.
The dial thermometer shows 275 °C
